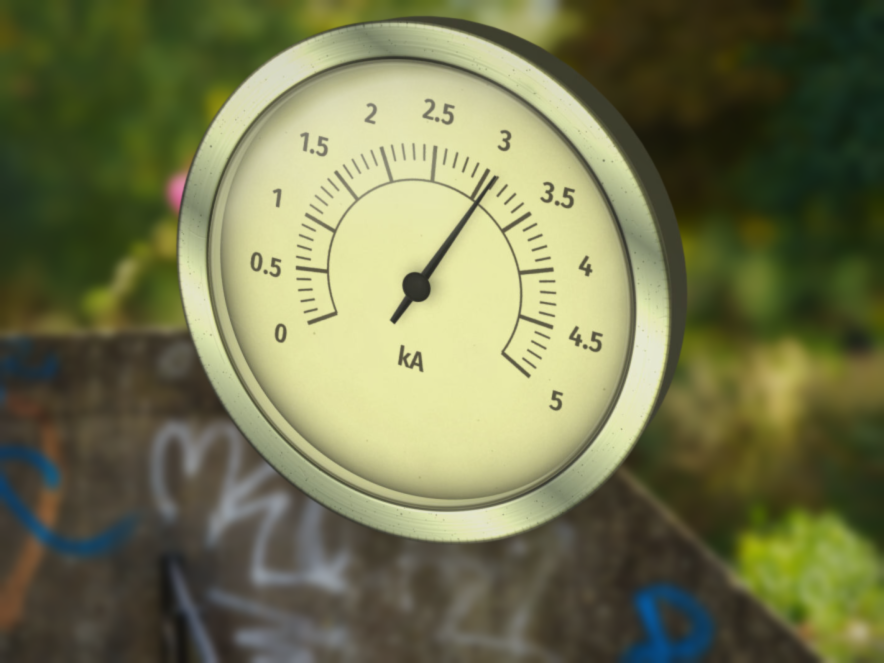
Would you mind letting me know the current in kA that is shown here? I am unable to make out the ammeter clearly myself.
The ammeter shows 3.1 kA
